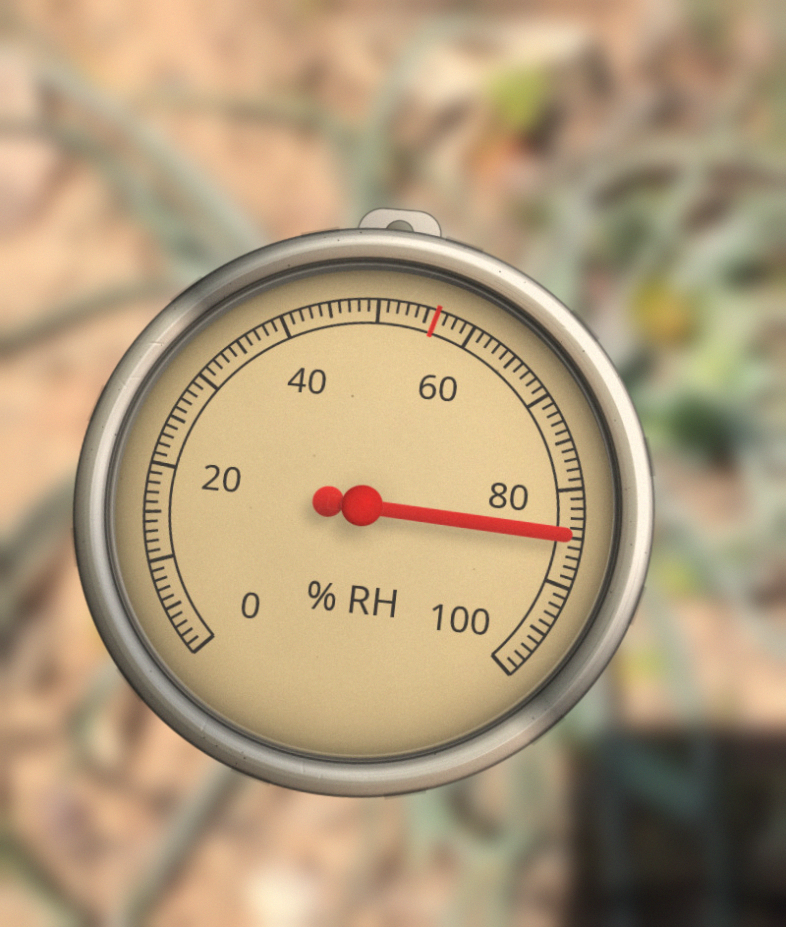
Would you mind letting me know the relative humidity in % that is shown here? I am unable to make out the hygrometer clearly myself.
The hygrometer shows 85 %
